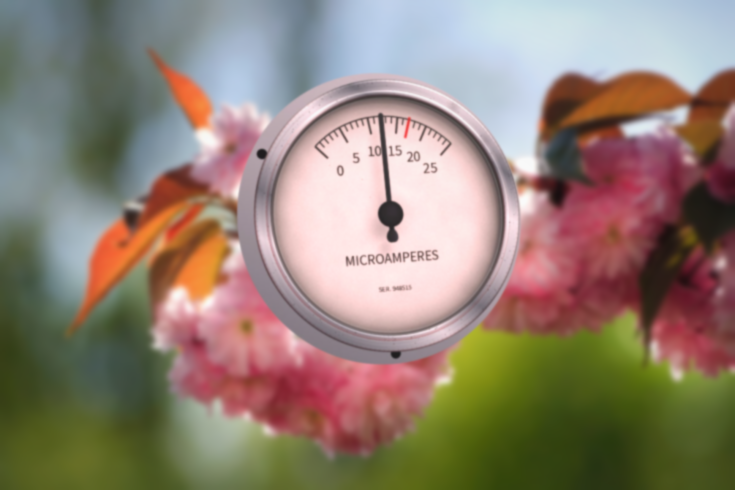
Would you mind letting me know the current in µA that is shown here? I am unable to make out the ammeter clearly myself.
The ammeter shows 12 µA
